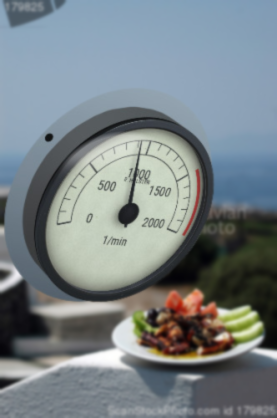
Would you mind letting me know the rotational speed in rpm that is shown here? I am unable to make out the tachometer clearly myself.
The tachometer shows 900 rpm
